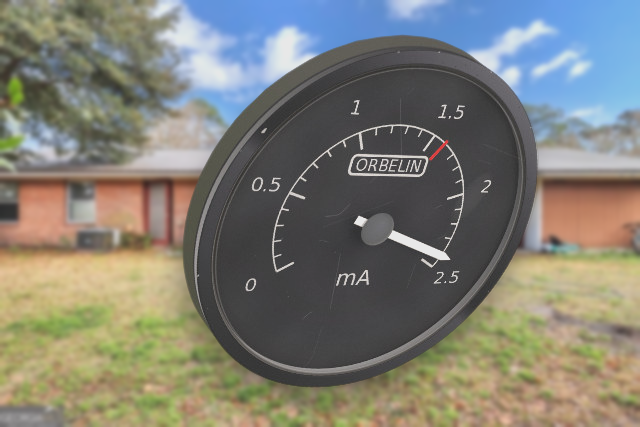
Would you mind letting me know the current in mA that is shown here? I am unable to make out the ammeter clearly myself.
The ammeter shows 2.4 mA
